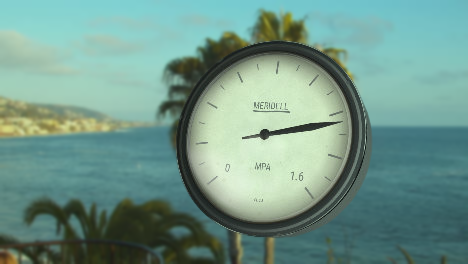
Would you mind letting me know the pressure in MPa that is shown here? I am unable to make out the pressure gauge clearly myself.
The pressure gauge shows 1.25 MPa
